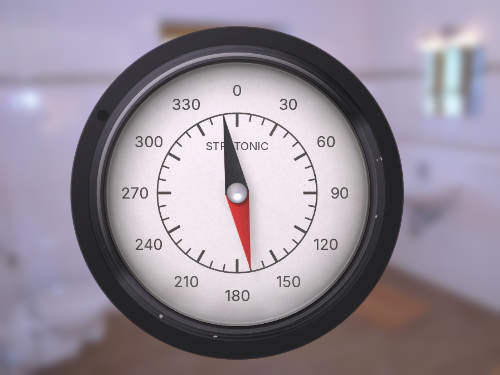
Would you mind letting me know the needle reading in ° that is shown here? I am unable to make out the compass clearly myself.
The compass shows 170 °
